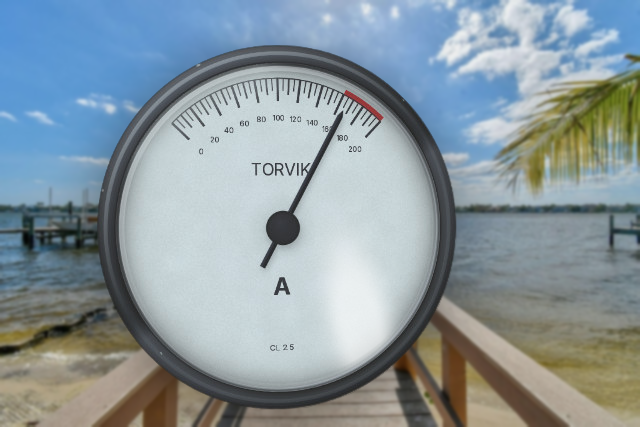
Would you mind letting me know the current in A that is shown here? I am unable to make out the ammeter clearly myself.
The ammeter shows 165 A
